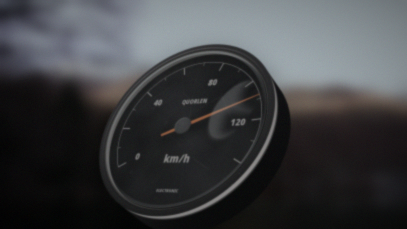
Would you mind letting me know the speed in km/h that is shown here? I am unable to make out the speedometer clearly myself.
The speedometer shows 110 km/h
